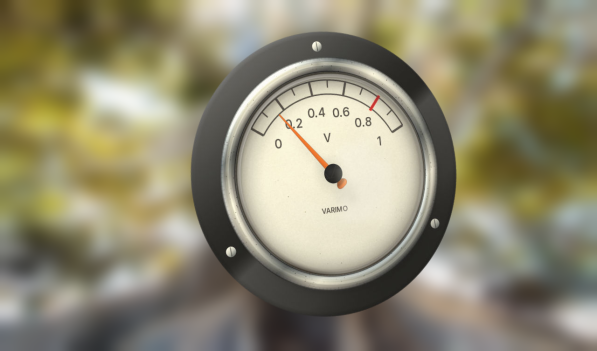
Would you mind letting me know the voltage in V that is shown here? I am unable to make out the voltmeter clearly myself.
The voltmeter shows 0.15 V
